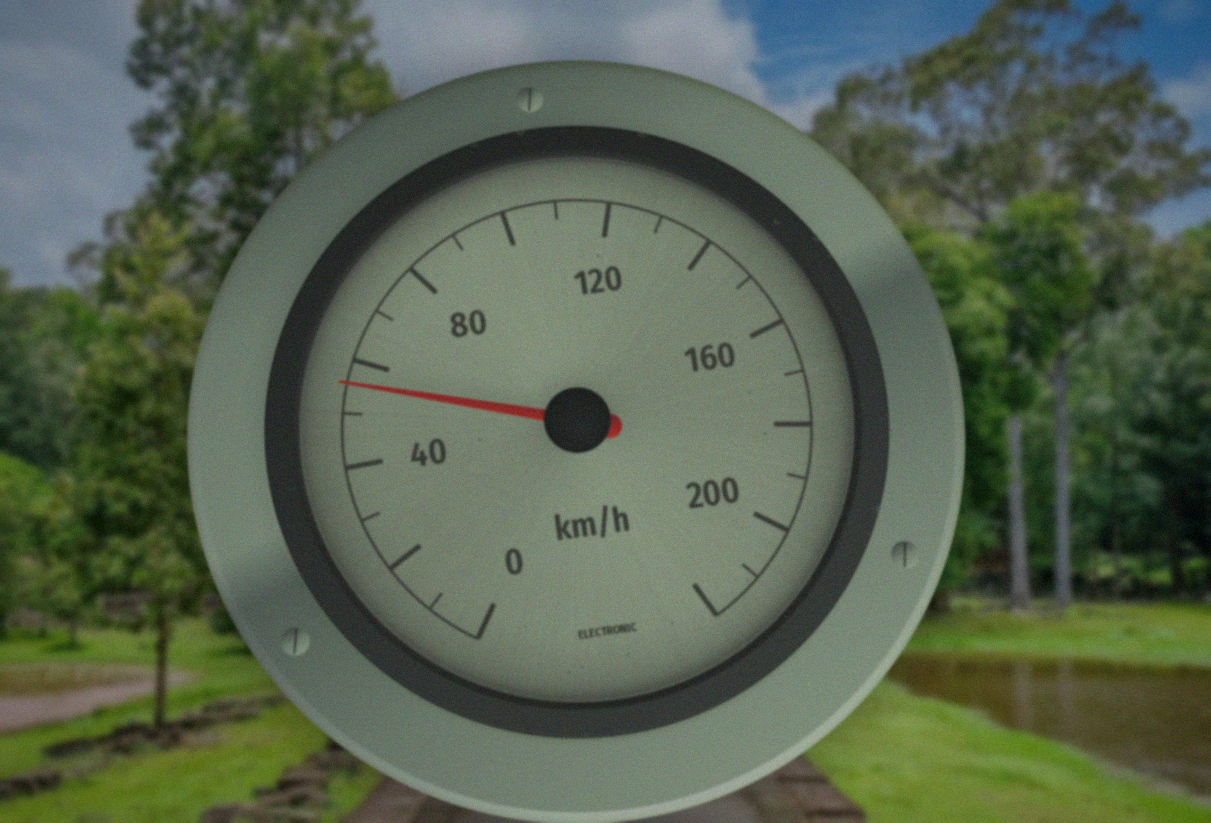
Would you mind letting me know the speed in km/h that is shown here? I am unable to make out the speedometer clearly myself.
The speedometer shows 55 km/h
